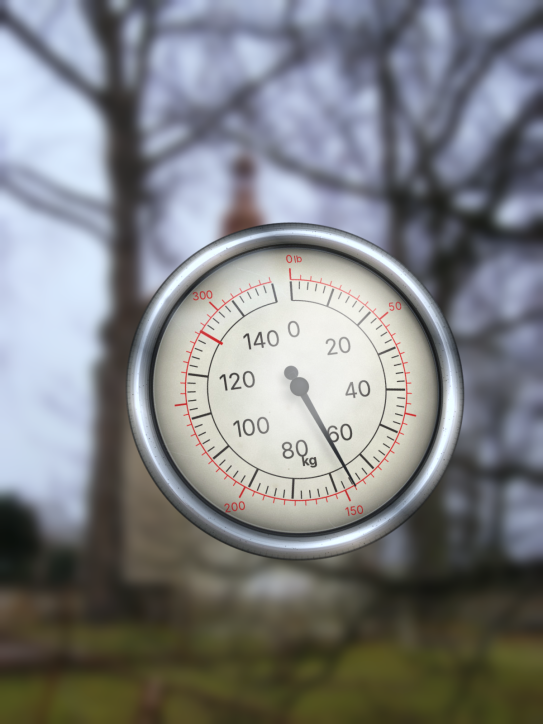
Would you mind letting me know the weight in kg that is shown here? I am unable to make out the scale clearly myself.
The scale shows 66 kg
